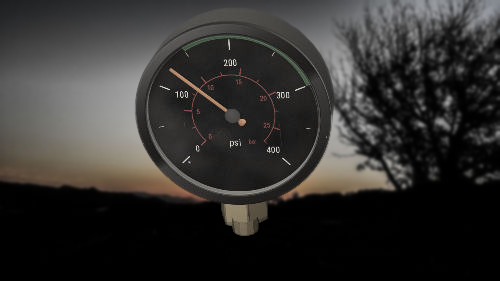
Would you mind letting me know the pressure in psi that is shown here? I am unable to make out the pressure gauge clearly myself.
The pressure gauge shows 125 psi
